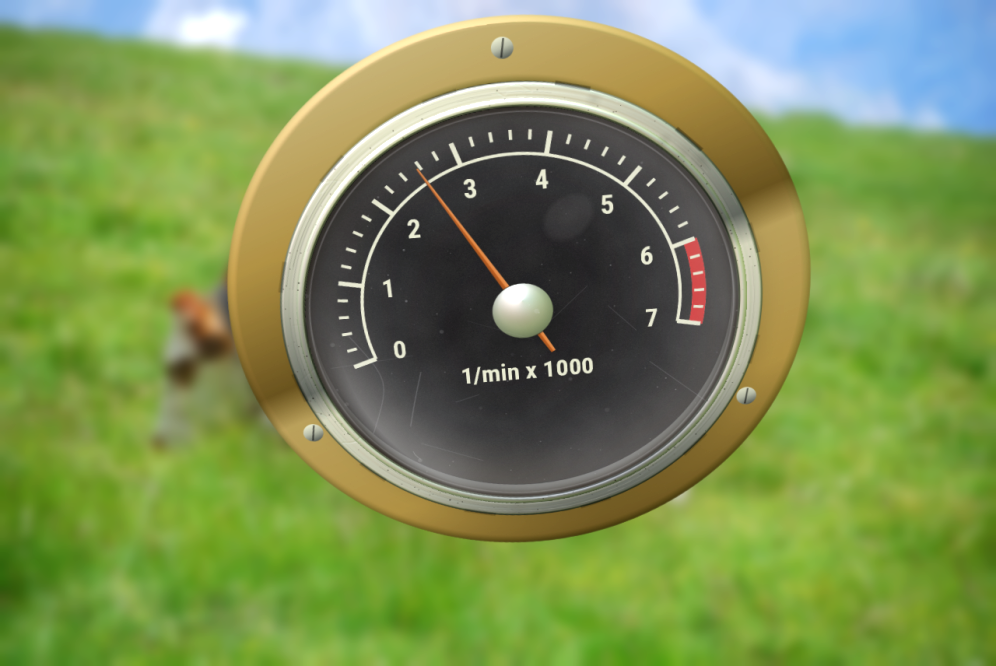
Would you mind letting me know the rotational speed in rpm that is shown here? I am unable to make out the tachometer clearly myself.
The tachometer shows 2600 rpm
